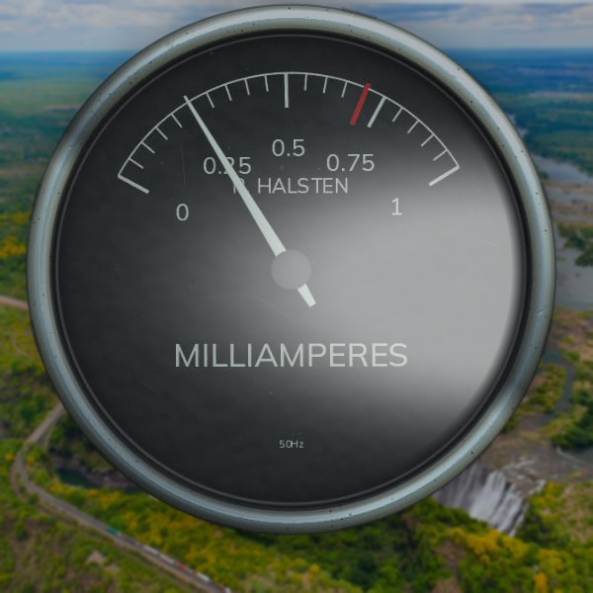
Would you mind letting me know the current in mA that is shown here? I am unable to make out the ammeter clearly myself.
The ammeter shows 0.25 mA
